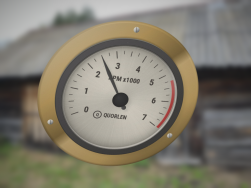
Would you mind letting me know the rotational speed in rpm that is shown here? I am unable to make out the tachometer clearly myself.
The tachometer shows 2500 rpm
